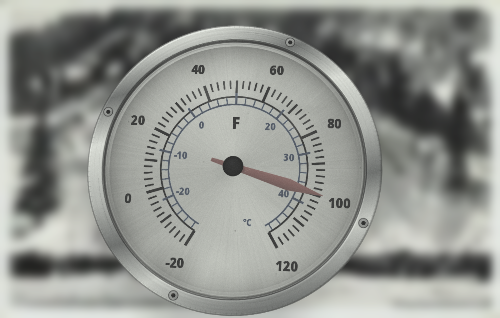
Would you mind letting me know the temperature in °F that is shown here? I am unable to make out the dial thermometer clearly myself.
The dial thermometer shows 100 °F
